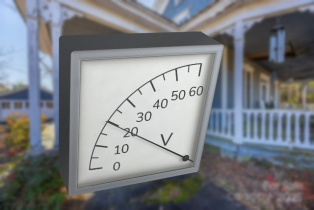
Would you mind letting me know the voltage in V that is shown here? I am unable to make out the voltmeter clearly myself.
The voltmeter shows 20 V
